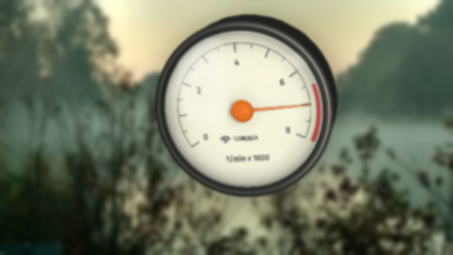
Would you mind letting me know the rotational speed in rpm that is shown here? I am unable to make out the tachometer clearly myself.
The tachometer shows 7000 rpm
